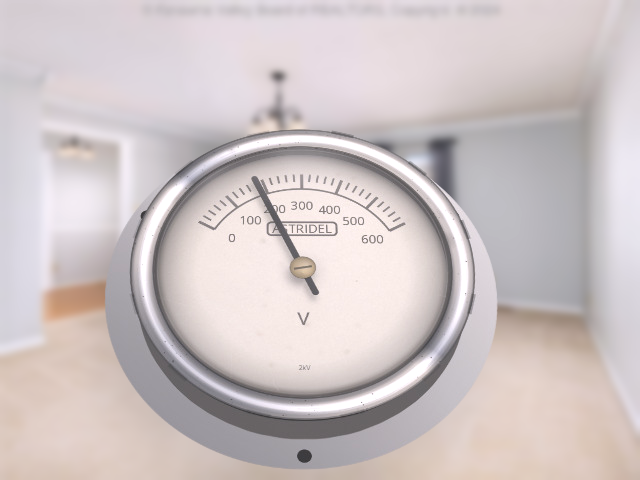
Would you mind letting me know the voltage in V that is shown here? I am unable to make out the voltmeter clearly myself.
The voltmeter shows 180 V
